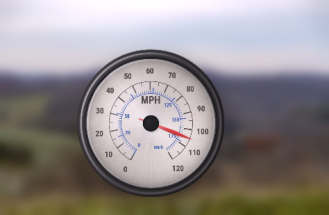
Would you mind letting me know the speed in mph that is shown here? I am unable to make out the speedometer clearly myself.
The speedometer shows 105 mph
